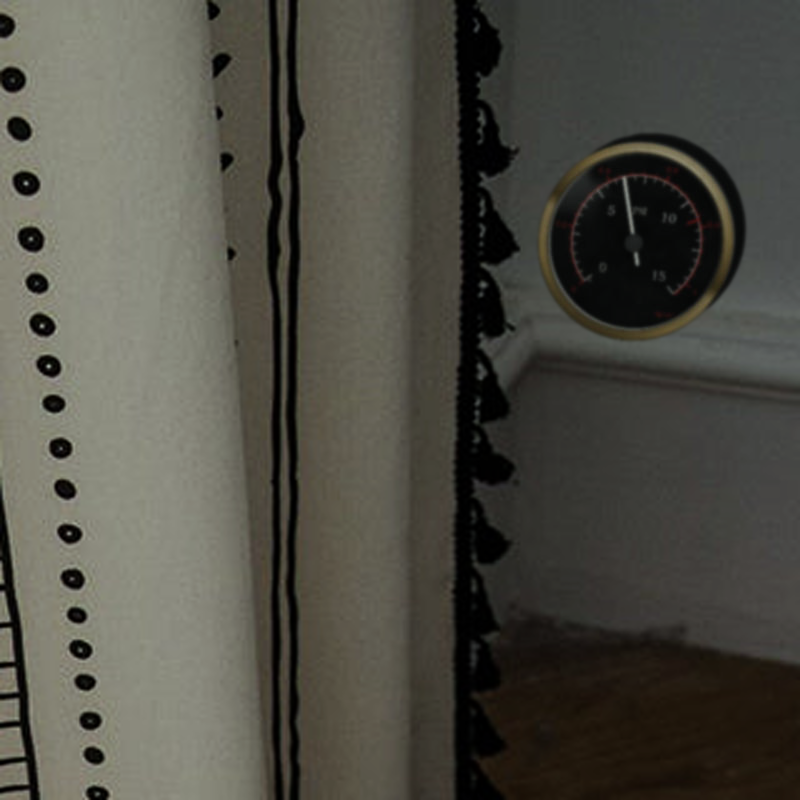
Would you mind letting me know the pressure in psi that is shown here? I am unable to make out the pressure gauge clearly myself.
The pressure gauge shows 6.5 psi
